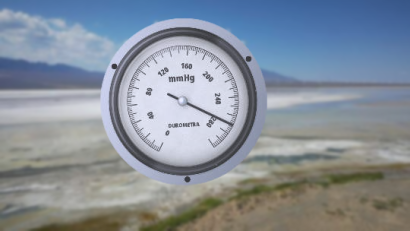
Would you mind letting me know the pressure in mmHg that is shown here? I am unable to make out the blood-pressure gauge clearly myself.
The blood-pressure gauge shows 270 mmHg
